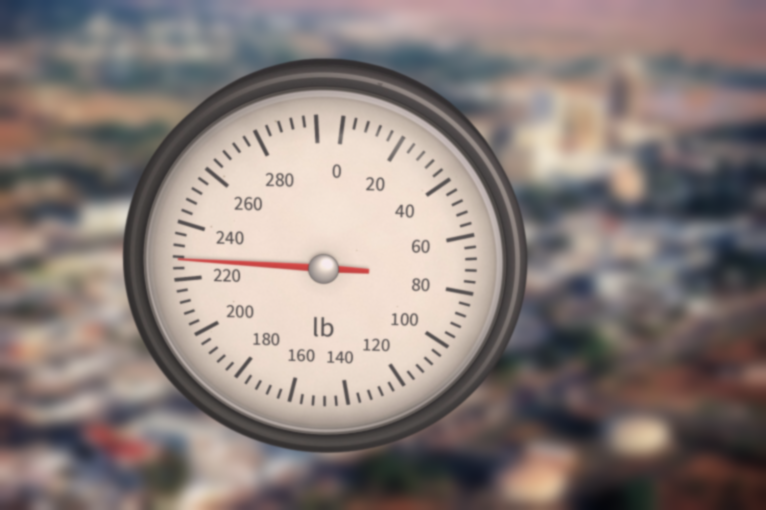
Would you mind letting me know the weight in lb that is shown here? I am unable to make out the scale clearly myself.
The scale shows 228 lb
